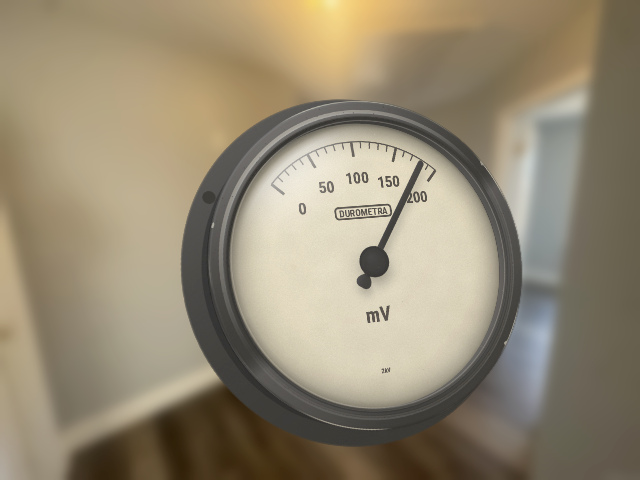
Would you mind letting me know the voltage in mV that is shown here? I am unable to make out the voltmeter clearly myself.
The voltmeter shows 180 mV
